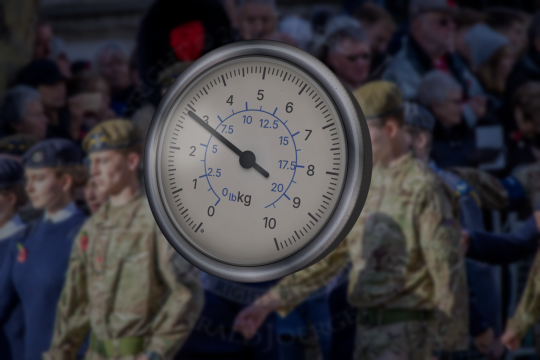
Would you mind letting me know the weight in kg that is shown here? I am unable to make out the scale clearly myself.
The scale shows 2.9 kg
